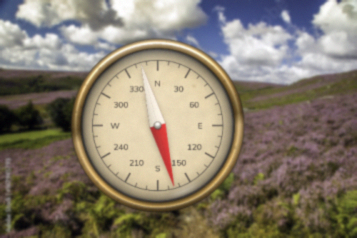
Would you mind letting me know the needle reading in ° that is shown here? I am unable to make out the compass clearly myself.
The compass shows 165 °
